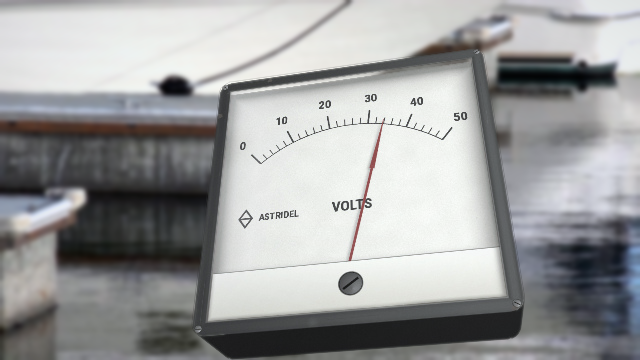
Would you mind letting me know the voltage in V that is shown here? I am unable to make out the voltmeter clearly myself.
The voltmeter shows 34 V
